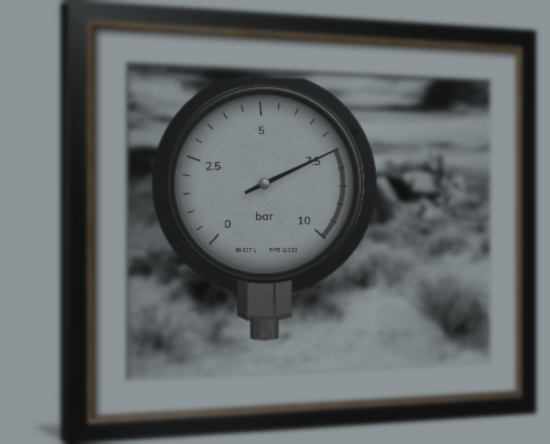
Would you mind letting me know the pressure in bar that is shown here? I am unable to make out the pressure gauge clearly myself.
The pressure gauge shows 7.5 bar
